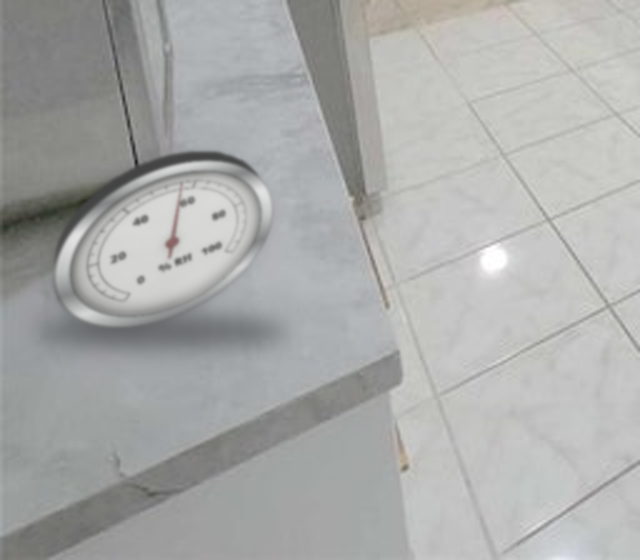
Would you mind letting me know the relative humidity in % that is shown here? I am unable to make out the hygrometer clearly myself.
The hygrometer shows 56 %
